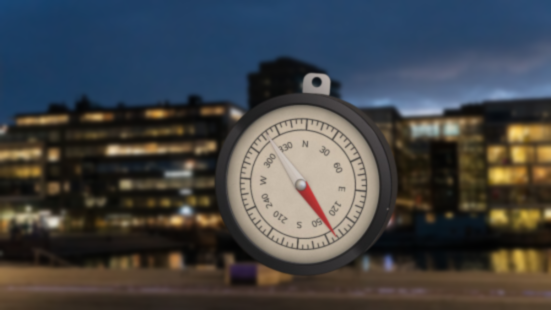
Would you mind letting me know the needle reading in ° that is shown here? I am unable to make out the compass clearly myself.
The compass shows 140 °
